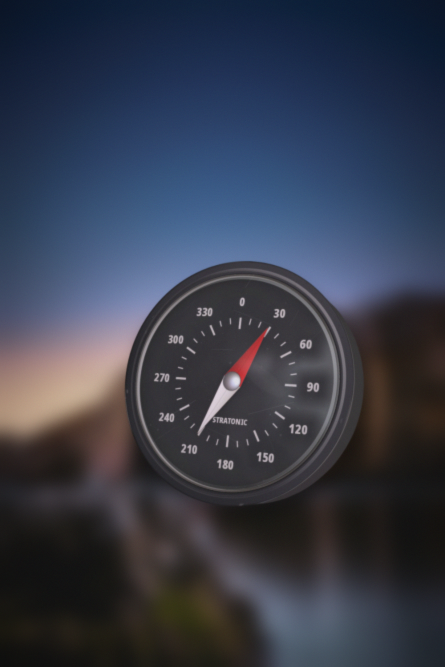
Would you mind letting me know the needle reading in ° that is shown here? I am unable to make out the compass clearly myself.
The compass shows 30 °
